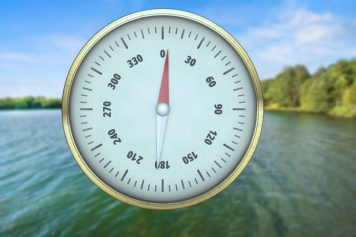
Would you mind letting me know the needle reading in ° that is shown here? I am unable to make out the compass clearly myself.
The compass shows 5 °
